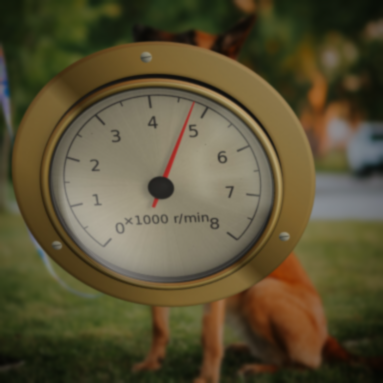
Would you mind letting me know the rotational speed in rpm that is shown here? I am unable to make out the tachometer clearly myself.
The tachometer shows 4750 rpm
